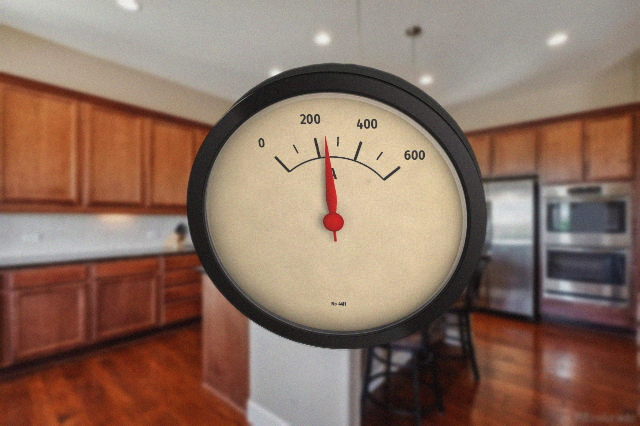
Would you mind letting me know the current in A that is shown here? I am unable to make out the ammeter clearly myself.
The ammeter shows 250 A
